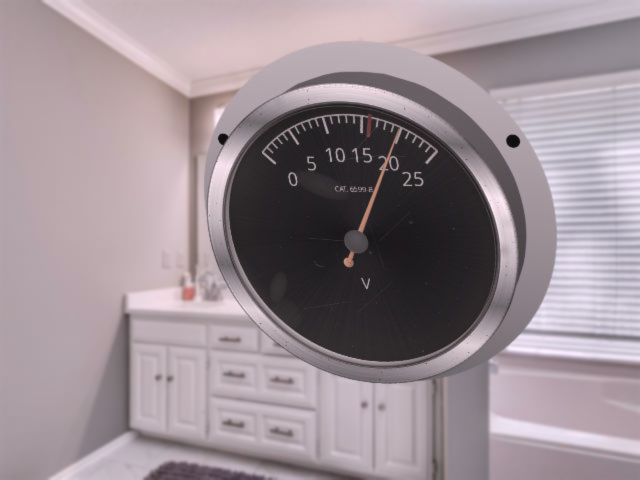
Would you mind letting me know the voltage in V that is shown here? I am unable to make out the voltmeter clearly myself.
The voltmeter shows 20 V
